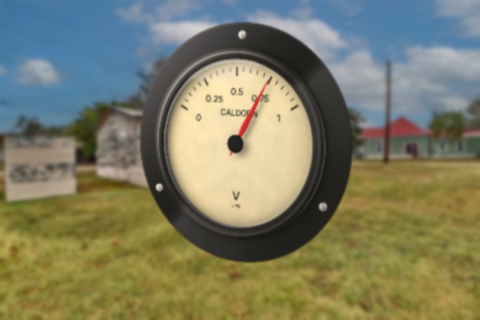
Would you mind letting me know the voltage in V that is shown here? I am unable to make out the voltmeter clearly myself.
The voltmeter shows 0.75 V
